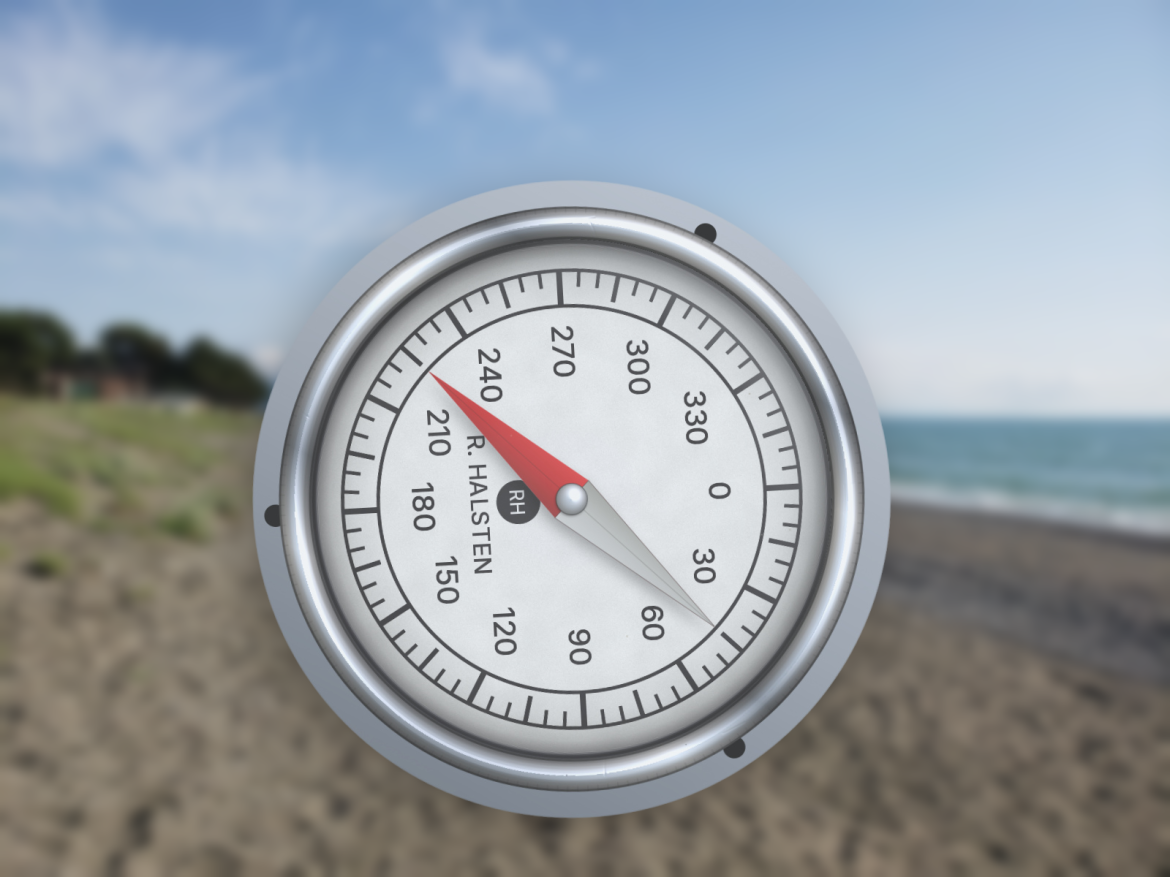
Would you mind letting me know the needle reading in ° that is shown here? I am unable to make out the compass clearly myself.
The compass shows 225 °
